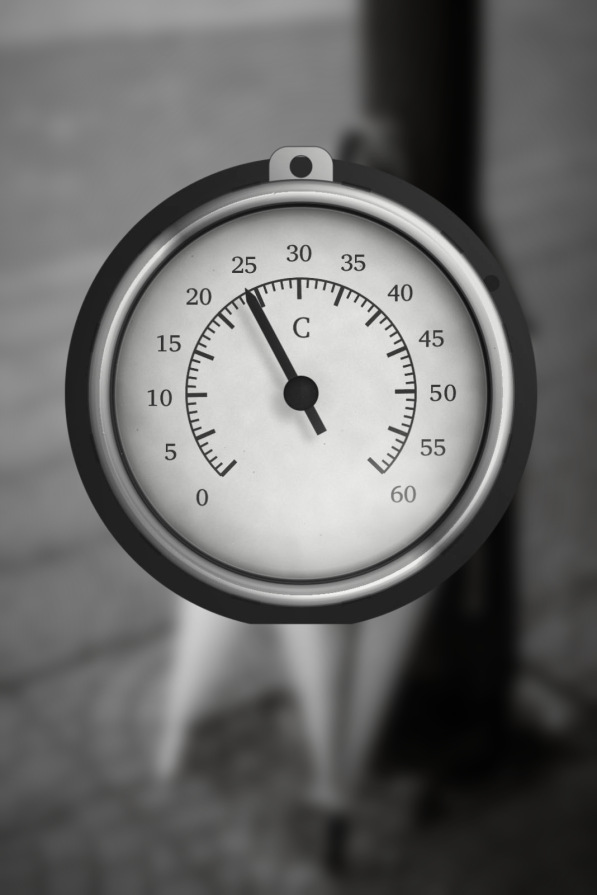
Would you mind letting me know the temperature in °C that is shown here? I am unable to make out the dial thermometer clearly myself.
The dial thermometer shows 24 °C
